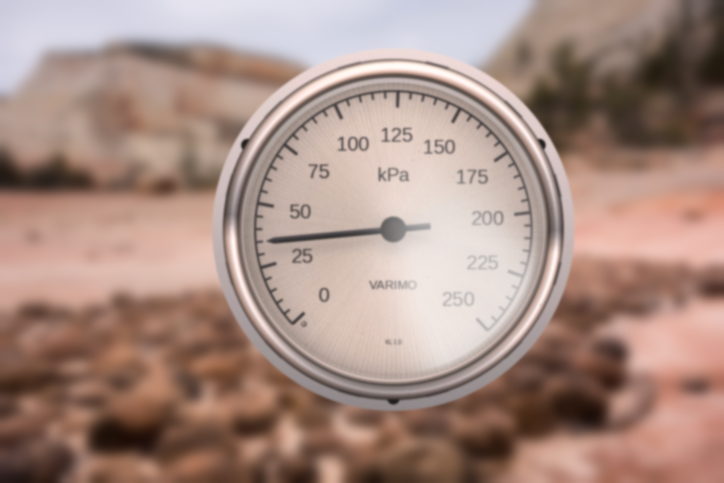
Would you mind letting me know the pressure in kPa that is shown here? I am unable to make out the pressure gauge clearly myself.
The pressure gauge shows 35 kPa
